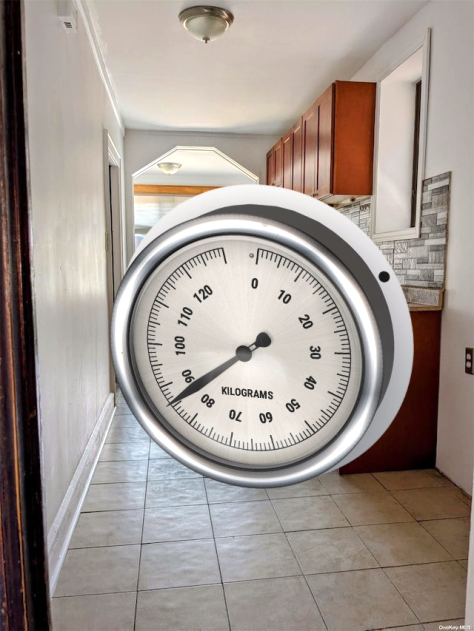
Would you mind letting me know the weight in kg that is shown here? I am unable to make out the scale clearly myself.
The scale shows 86 kg
